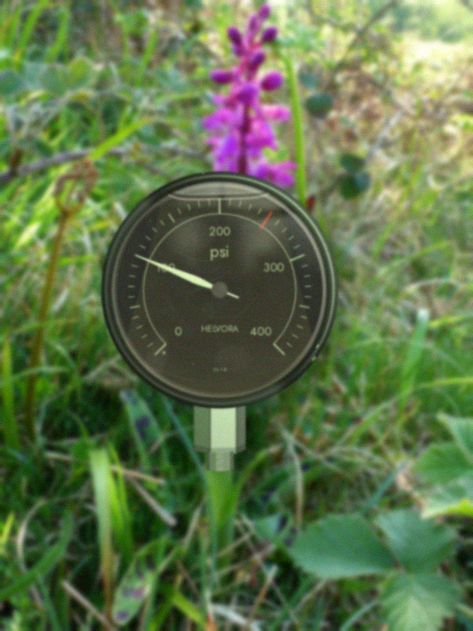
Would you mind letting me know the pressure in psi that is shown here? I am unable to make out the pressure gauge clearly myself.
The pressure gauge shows 100 psi
